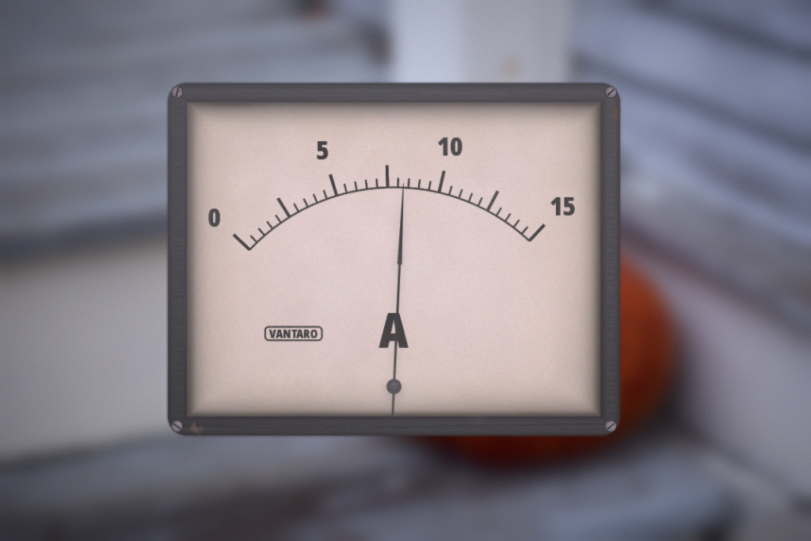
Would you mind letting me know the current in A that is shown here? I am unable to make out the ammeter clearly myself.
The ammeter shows 8.25 A
